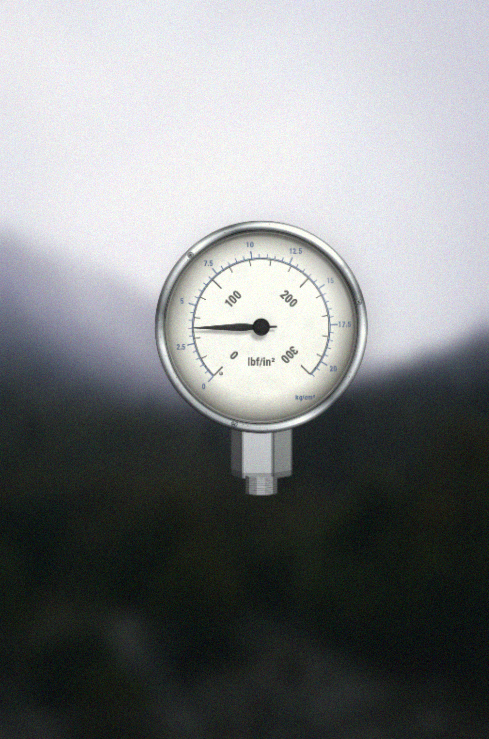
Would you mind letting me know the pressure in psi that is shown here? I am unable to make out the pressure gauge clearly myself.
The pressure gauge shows 50 psi
